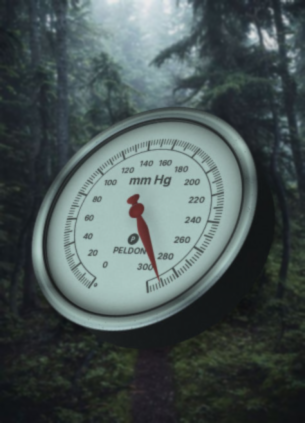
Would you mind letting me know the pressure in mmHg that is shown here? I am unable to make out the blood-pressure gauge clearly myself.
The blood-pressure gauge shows 290 mmHg
